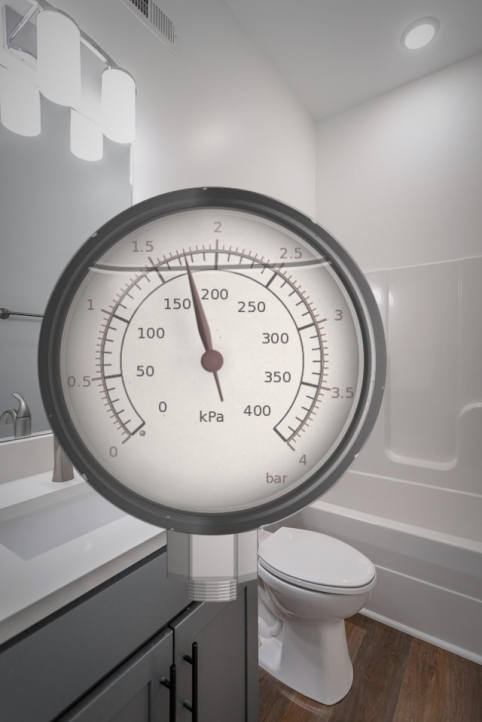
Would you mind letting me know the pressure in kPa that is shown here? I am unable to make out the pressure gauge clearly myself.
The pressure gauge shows 175 kPa
